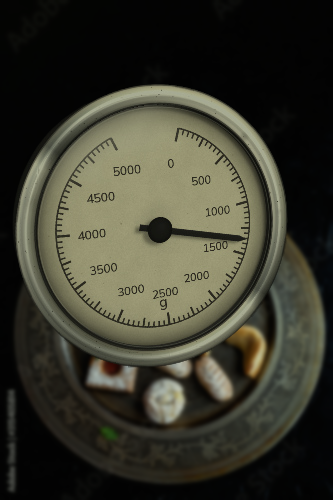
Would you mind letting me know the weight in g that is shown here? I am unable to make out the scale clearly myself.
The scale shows 1350 g
